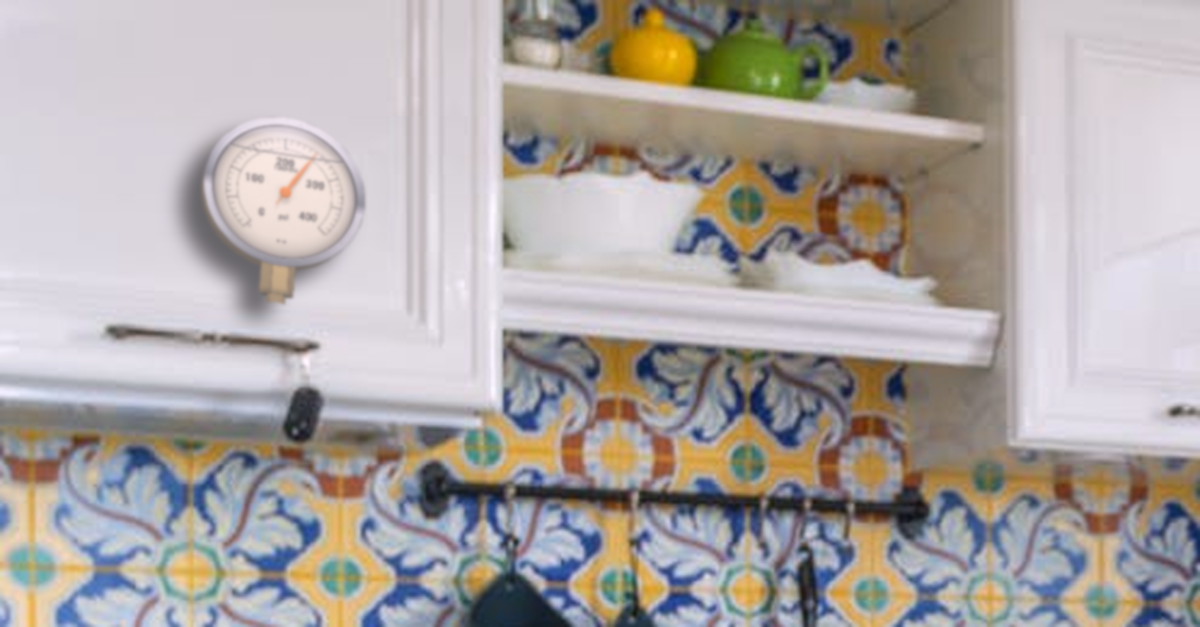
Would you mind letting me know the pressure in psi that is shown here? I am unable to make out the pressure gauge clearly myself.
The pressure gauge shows 250 psi
